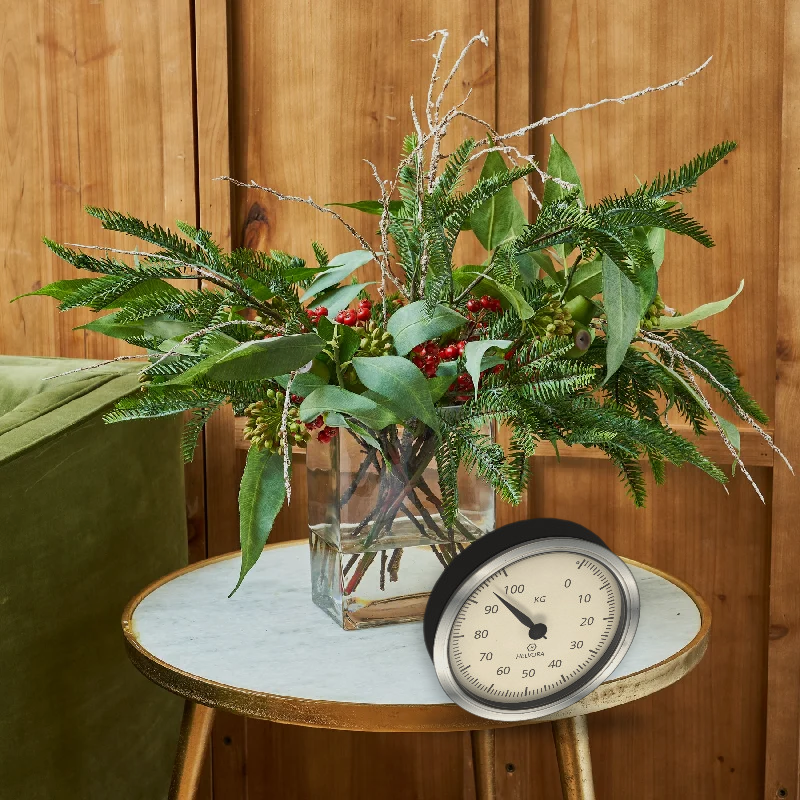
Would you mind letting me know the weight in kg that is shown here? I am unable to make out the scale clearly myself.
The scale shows 95 kg
